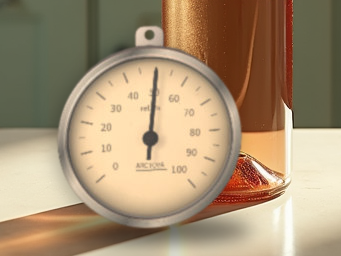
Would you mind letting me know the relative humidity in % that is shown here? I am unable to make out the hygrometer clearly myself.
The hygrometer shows 50 %
